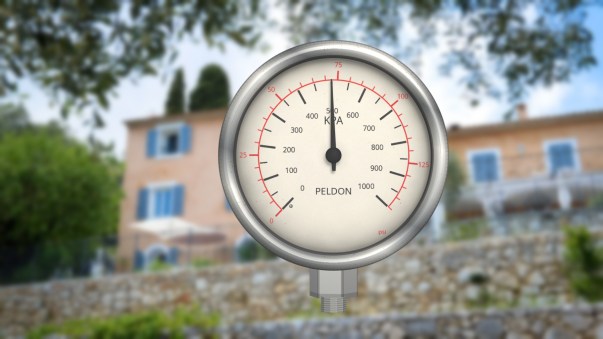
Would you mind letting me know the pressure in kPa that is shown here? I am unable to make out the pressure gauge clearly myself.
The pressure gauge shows 500 kPa
